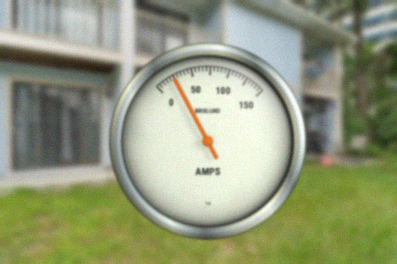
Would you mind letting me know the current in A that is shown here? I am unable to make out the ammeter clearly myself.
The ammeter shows 25 A
